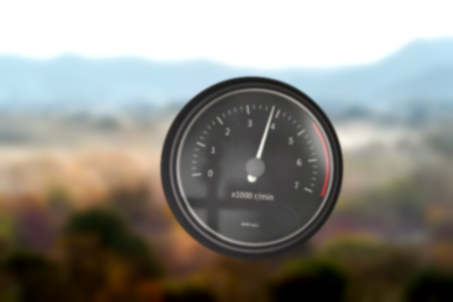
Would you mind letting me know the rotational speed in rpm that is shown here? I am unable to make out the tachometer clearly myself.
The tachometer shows 3800 rpm
